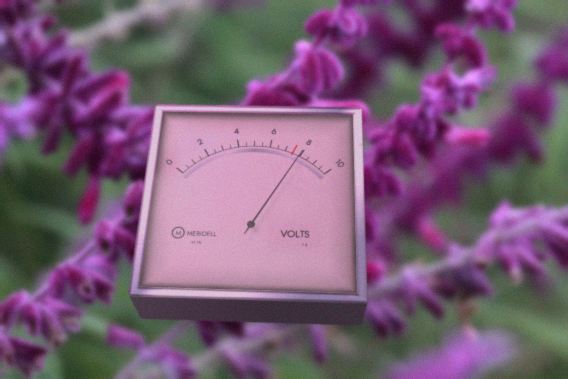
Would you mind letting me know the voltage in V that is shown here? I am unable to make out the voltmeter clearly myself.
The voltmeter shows 8 V
